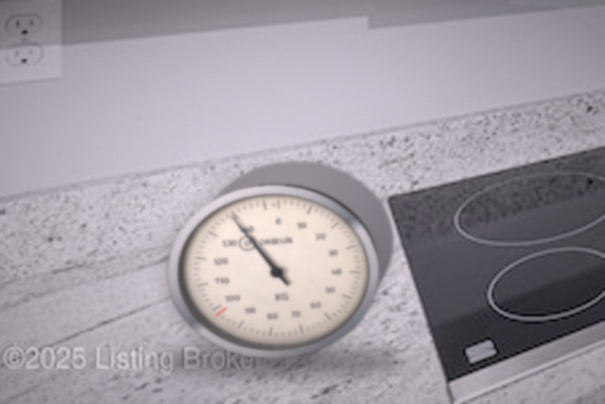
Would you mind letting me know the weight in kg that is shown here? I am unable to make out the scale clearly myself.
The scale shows 140 kg
